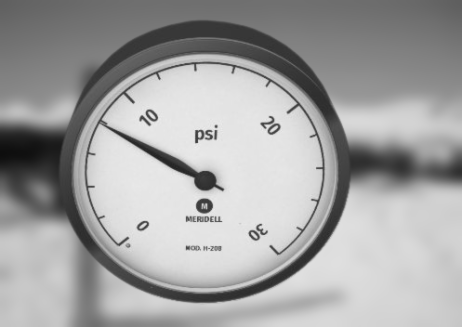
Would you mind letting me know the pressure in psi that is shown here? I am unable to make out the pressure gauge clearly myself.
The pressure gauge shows 8 psi
